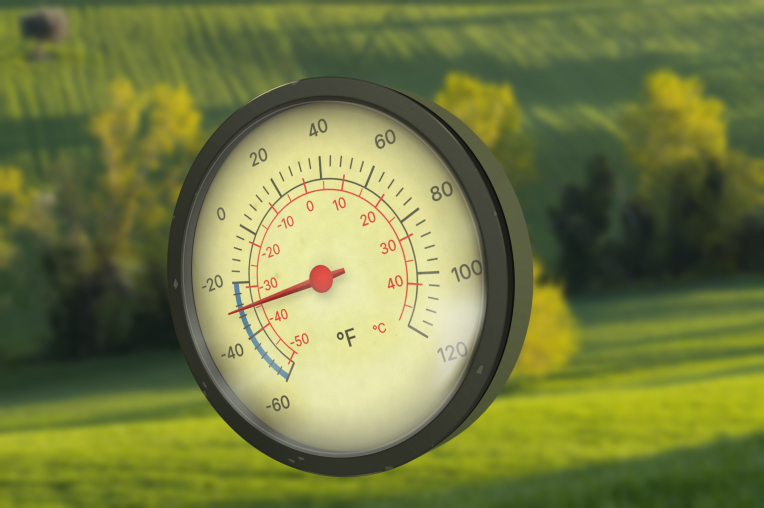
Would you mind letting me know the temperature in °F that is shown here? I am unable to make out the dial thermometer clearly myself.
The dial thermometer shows -30 °F
